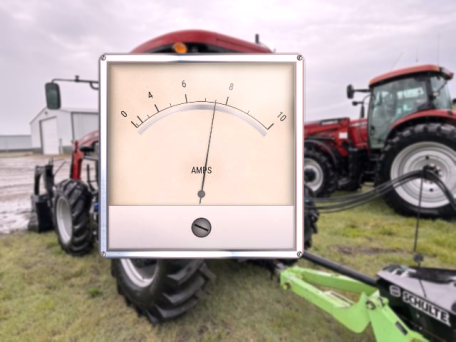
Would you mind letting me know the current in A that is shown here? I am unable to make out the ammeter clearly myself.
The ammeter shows 7.5 A
